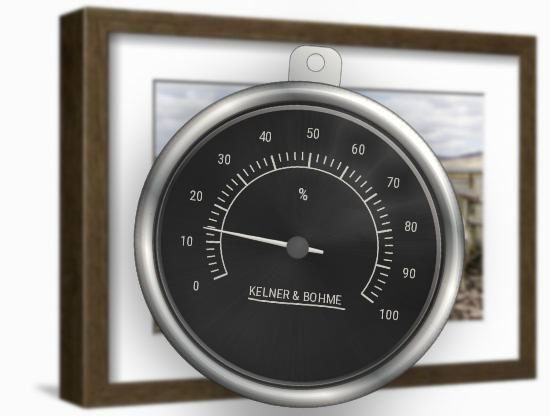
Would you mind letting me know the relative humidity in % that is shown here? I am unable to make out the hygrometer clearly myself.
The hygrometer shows 14 %
